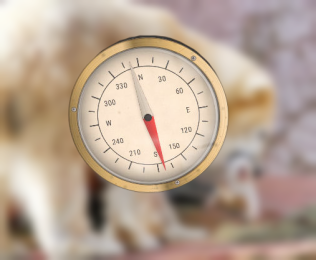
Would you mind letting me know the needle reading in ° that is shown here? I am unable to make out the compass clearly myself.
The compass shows 172.5 °
